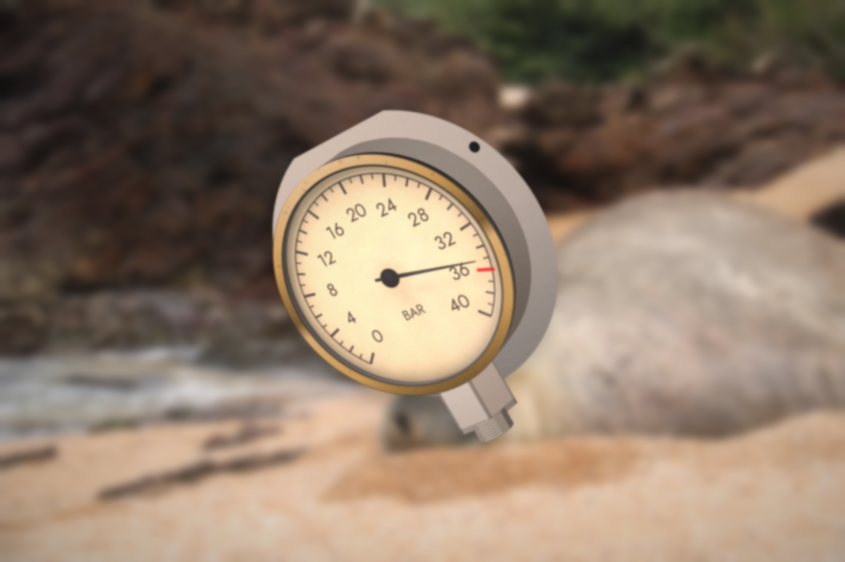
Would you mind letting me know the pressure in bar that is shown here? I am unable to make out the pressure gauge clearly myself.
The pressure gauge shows 35 bar
